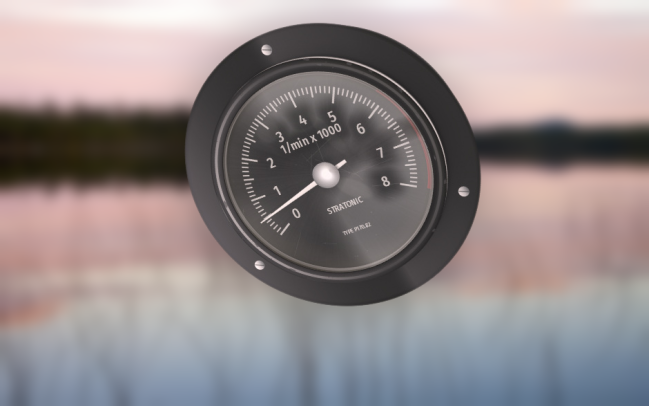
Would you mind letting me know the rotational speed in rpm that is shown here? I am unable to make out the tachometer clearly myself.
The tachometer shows 500 rpm
